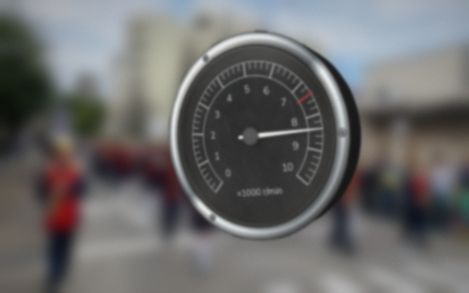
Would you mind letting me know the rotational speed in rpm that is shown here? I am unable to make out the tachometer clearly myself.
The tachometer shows 8400 rpm
